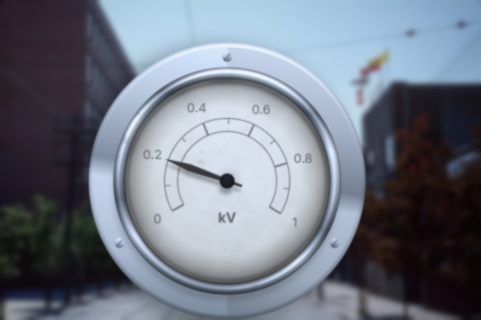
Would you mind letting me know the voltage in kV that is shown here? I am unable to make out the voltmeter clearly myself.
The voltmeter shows 0.2 kV
